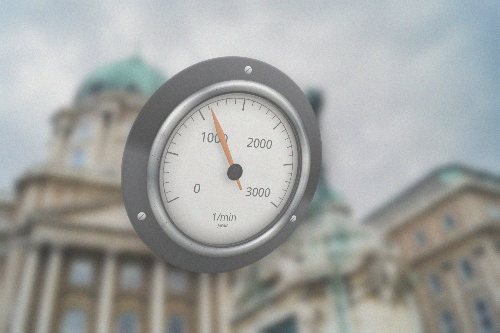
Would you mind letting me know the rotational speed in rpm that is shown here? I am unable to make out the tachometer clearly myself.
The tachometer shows 1100 rpm
